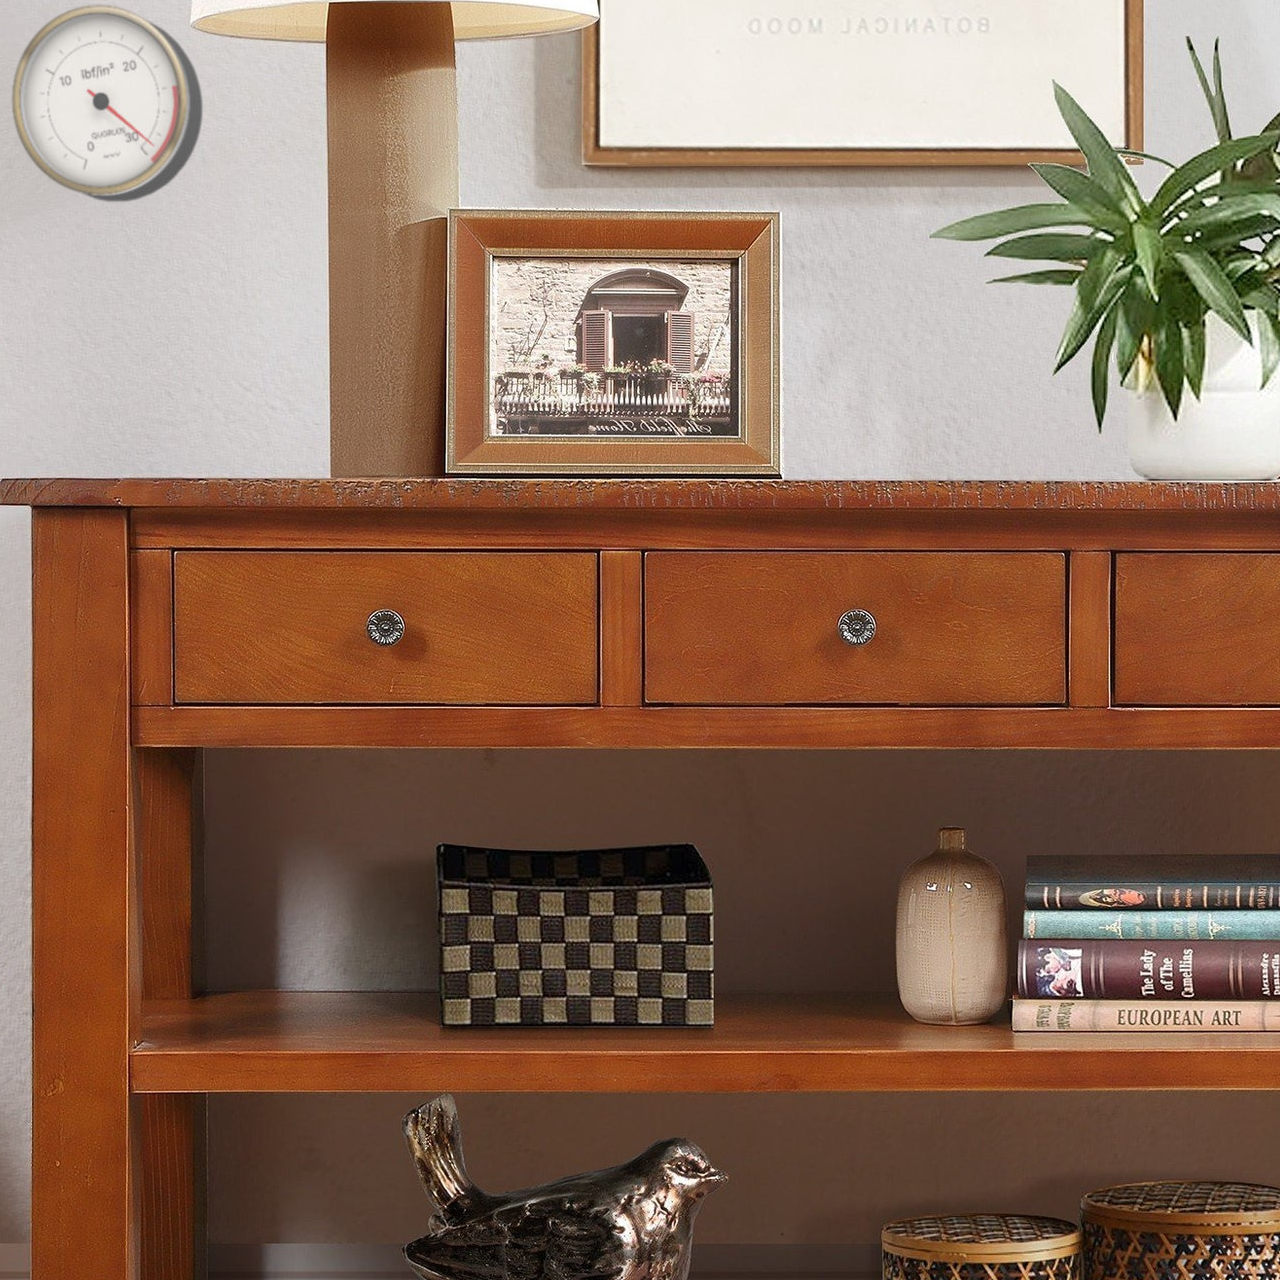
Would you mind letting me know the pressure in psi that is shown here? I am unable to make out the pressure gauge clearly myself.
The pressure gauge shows 29 psi
